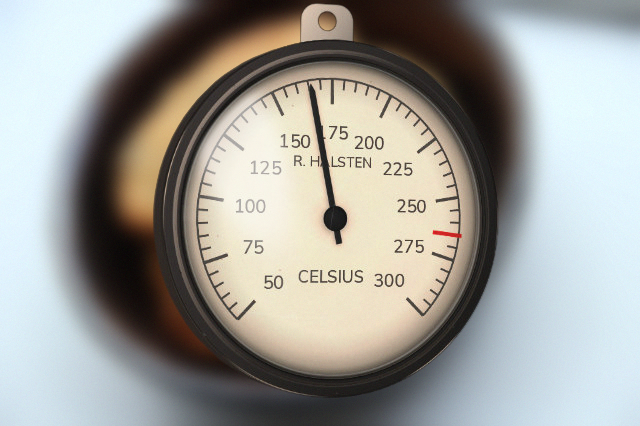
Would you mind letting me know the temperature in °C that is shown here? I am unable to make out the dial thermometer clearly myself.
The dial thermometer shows 165 °C
